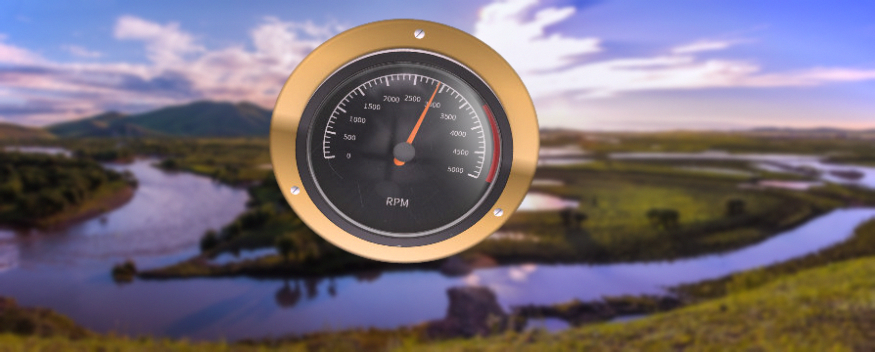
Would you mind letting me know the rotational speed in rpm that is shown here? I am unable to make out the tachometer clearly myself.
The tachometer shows 2900 rpm
